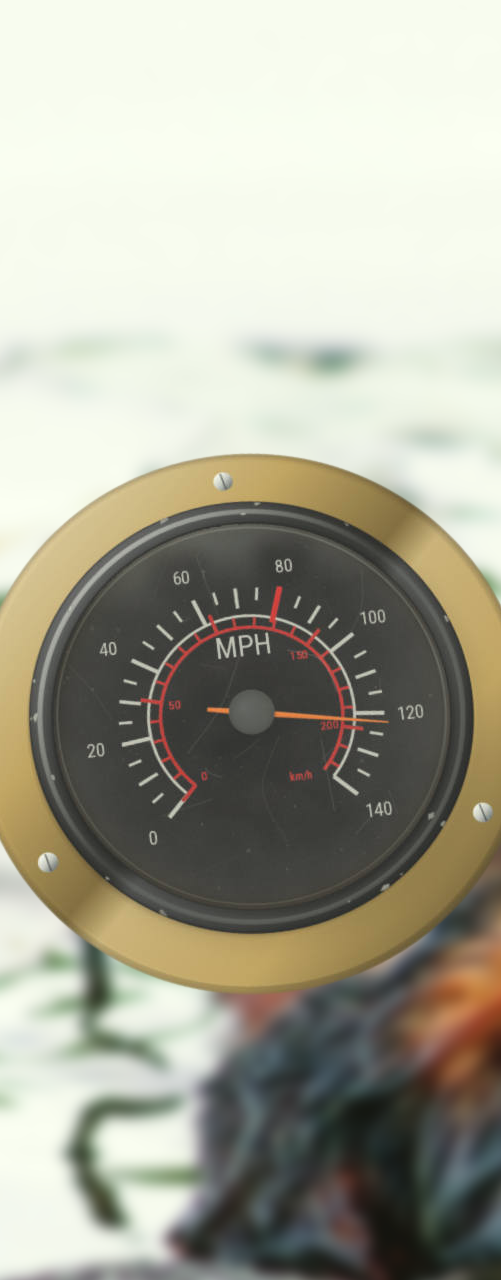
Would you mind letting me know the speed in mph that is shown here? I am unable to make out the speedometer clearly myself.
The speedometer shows 122.5 mph
